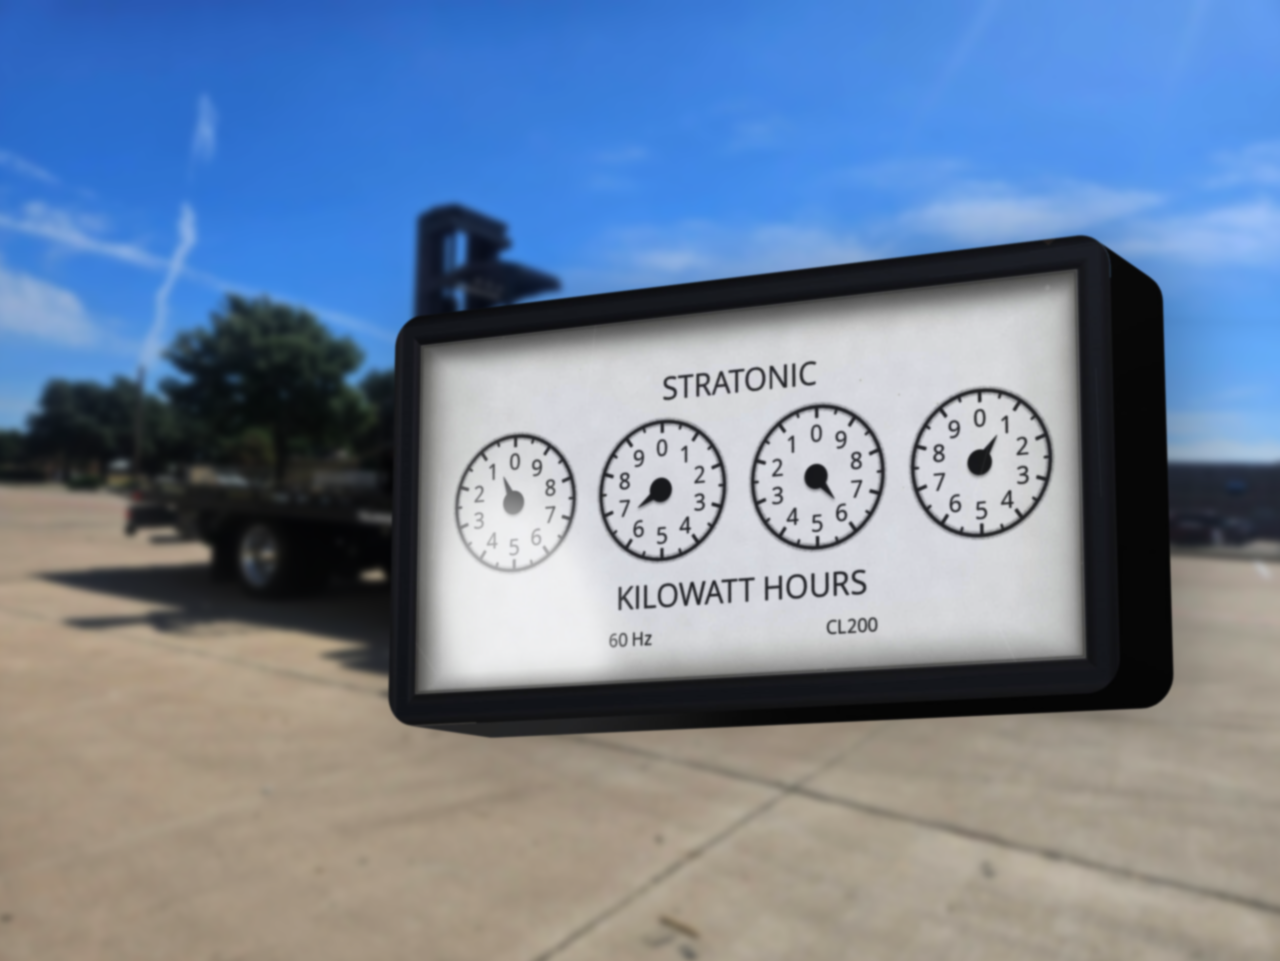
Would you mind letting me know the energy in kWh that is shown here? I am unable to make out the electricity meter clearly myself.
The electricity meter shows 661 kWh
